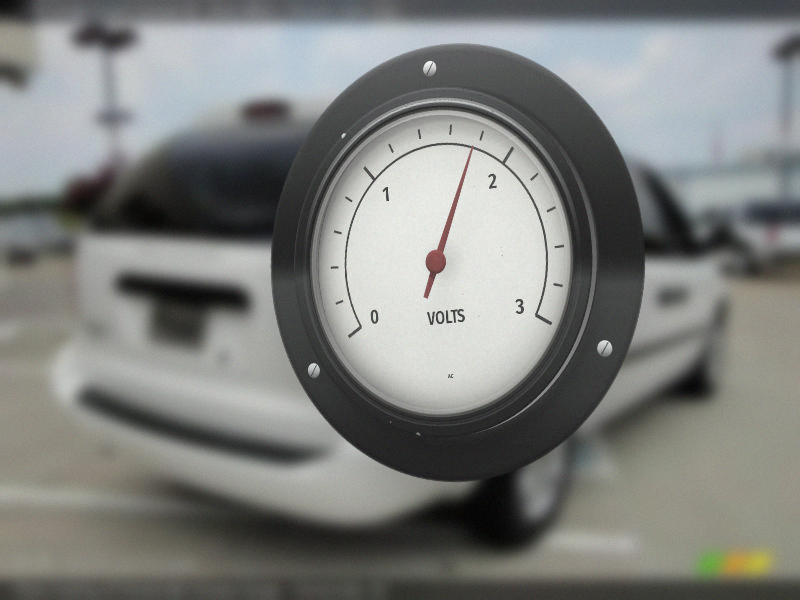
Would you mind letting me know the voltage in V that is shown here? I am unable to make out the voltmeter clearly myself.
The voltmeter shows 1.8 V
